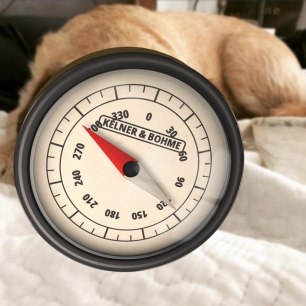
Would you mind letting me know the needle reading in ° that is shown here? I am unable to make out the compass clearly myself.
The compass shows 295 °
